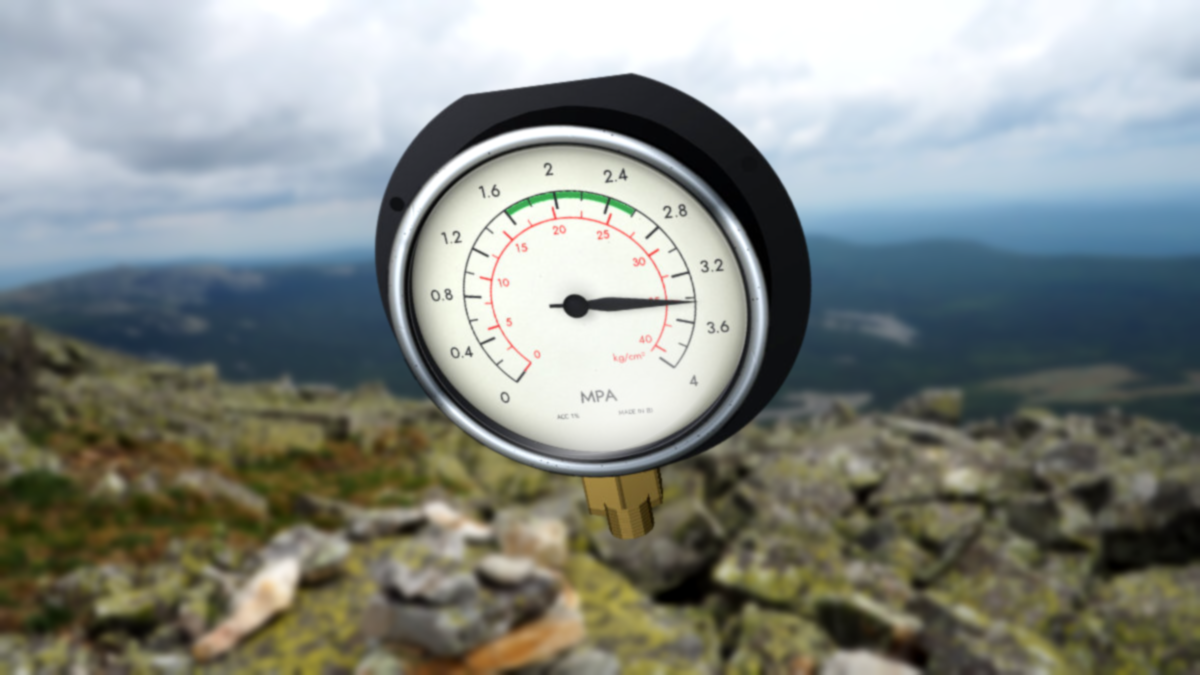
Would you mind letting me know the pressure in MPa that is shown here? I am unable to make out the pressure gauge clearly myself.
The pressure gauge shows 3.4 MPa
